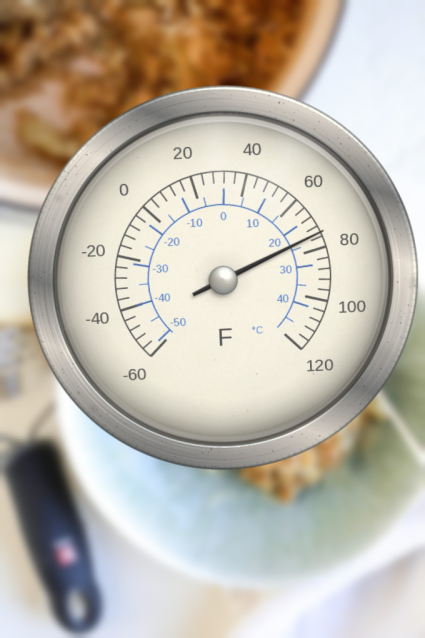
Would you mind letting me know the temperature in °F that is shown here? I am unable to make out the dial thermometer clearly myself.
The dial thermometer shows 74 °F
